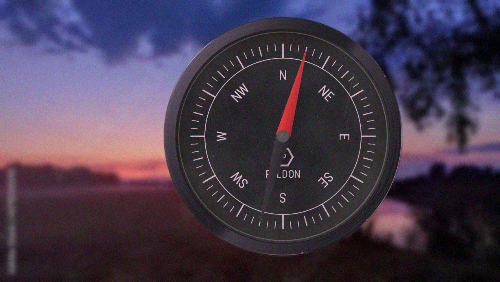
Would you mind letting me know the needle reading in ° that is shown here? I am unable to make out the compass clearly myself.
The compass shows 15 °
